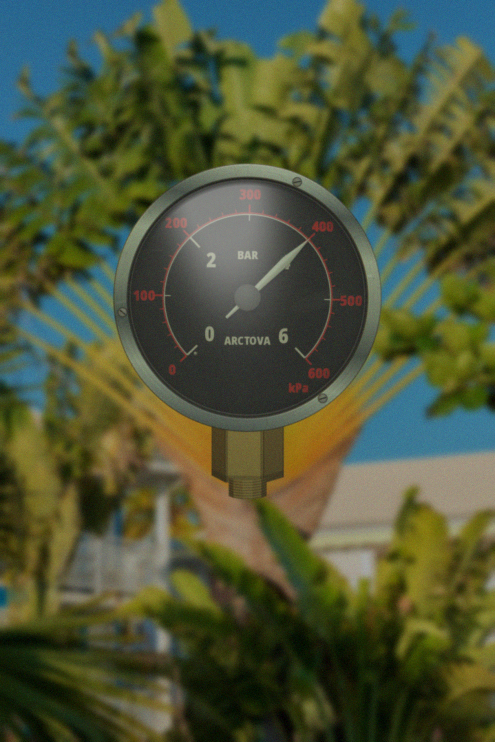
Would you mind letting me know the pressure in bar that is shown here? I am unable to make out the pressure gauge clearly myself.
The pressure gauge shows 4 bar
